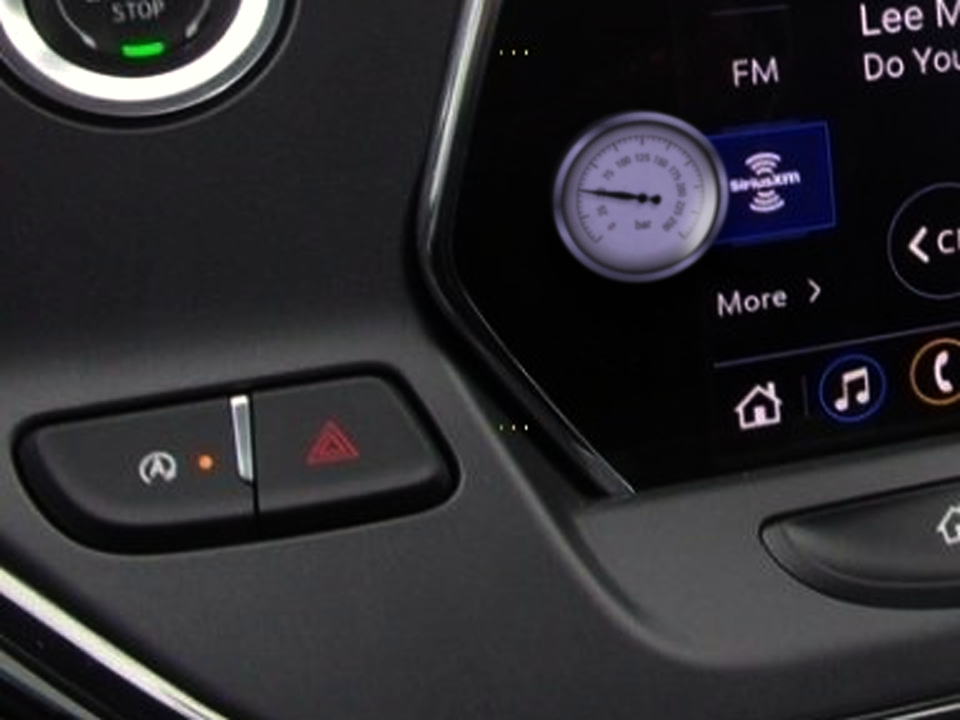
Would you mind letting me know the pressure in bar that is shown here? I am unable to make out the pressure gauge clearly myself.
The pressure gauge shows 50 bar
